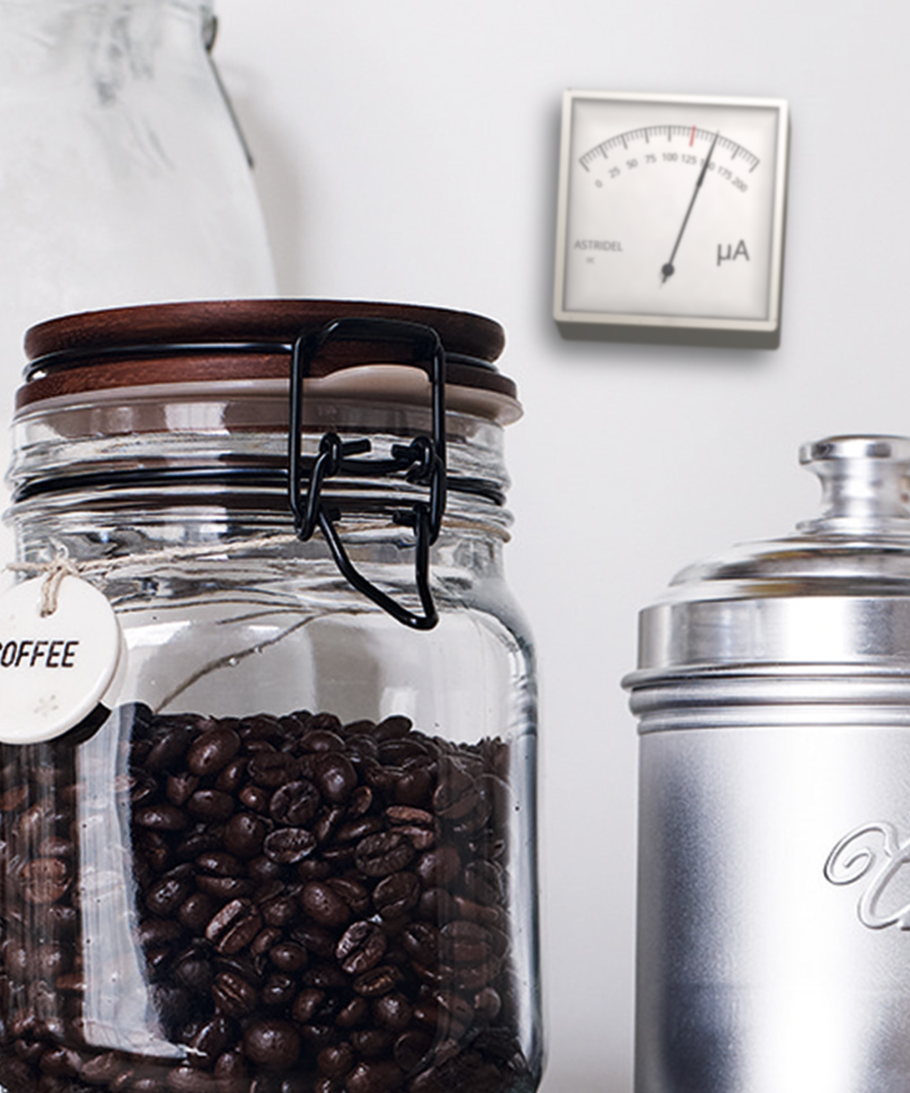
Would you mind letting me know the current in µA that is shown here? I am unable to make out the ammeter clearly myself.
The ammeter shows 150 µA
